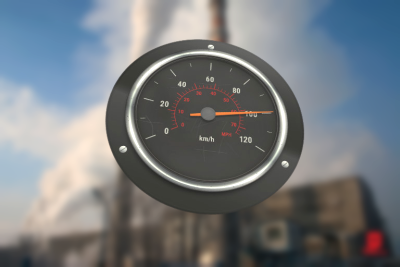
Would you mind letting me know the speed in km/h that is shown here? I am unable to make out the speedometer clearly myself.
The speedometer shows 100 km/h
